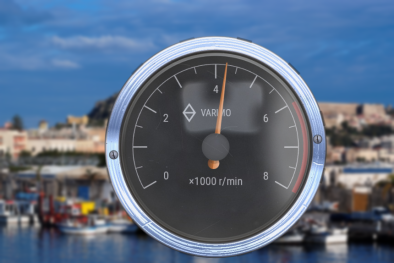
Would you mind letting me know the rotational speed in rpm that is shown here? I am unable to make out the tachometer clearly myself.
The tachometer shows 4250 rpm
